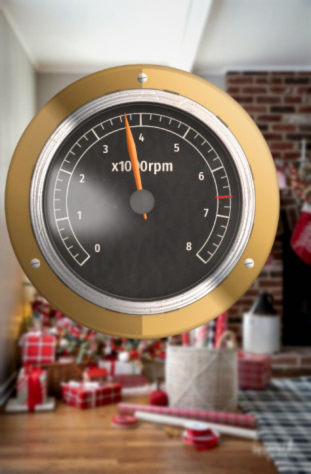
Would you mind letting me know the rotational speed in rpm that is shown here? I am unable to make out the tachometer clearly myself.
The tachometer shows 3700 rpm
